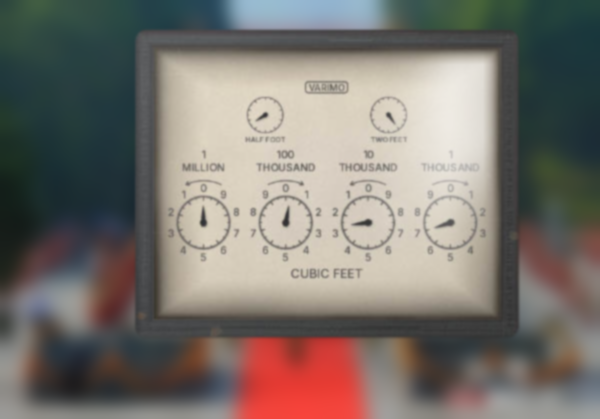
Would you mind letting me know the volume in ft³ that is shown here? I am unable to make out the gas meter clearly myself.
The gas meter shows 2700 ft³
